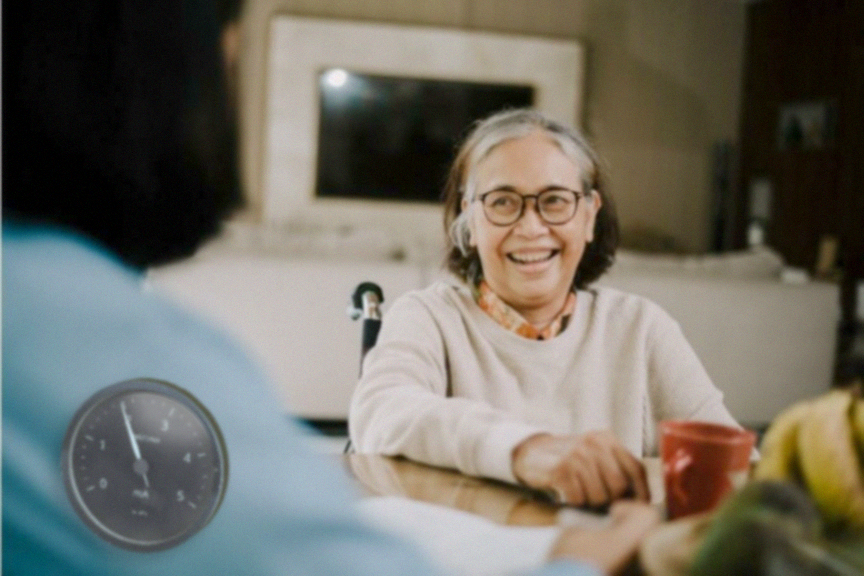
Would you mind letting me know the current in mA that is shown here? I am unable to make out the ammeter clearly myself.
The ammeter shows 2 mA
